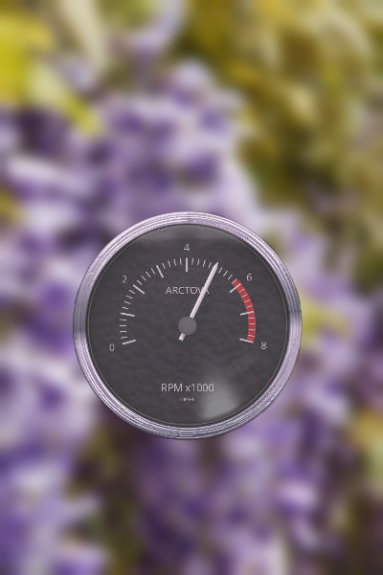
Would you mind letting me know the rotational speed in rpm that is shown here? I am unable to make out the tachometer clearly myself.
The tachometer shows 5000 rpm
